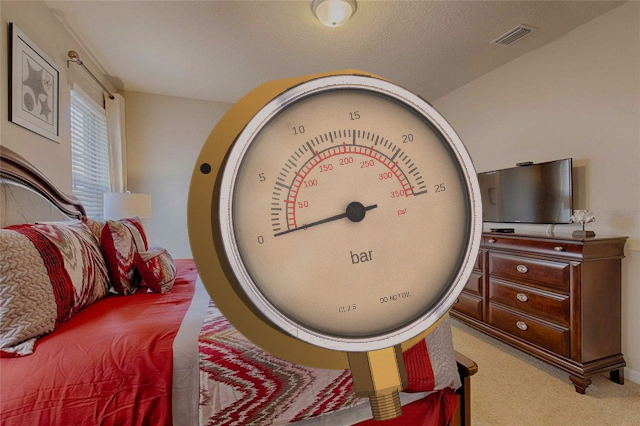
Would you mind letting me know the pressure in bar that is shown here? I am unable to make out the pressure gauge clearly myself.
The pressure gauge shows 0 bar
